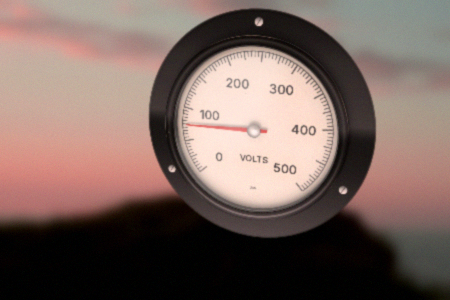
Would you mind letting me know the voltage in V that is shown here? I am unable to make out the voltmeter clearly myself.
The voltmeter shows 75 V
